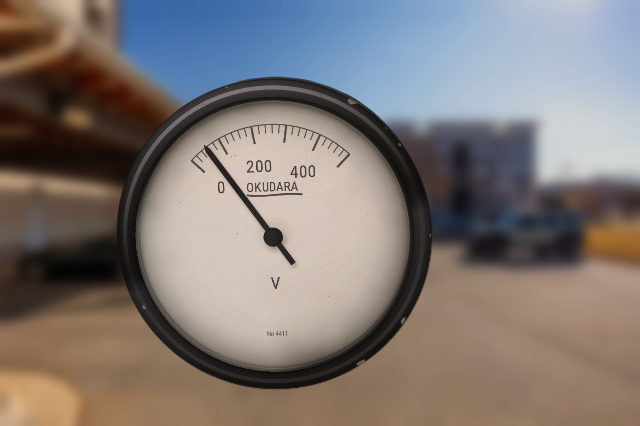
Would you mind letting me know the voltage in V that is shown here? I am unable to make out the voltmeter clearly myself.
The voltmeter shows 60 V
